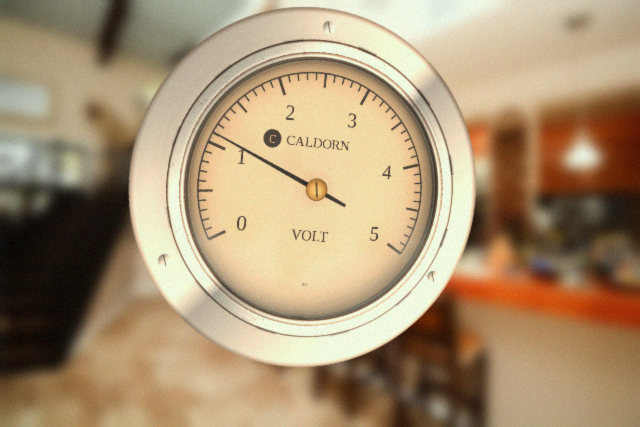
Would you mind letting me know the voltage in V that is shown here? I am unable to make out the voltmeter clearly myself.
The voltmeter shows 1.1 V
